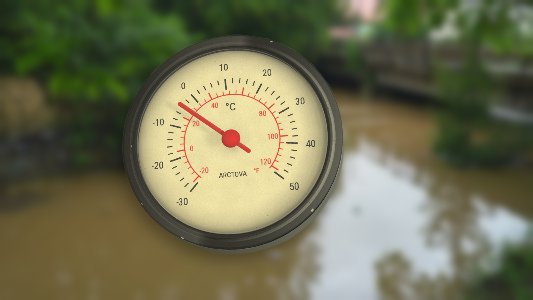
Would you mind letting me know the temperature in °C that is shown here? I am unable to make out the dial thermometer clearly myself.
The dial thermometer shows -4 °C
